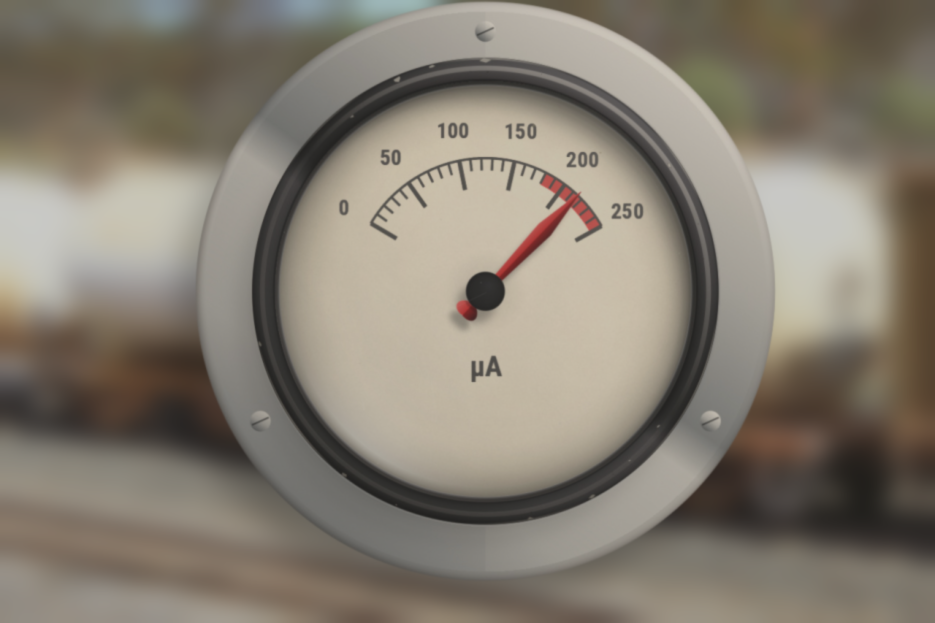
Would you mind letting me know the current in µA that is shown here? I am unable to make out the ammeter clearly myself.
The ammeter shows 215 µA
